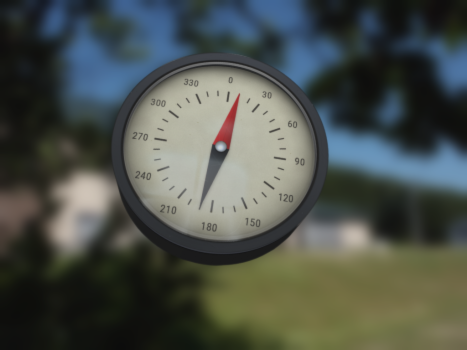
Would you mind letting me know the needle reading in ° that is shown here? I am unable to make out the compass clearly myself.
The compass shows 10 °
